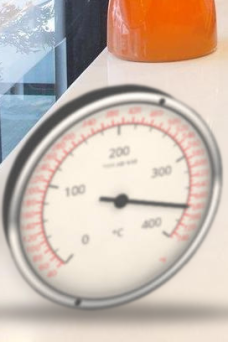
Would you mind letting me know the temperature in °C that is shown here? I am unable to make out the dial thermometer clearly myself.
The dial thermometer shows 360 °C
